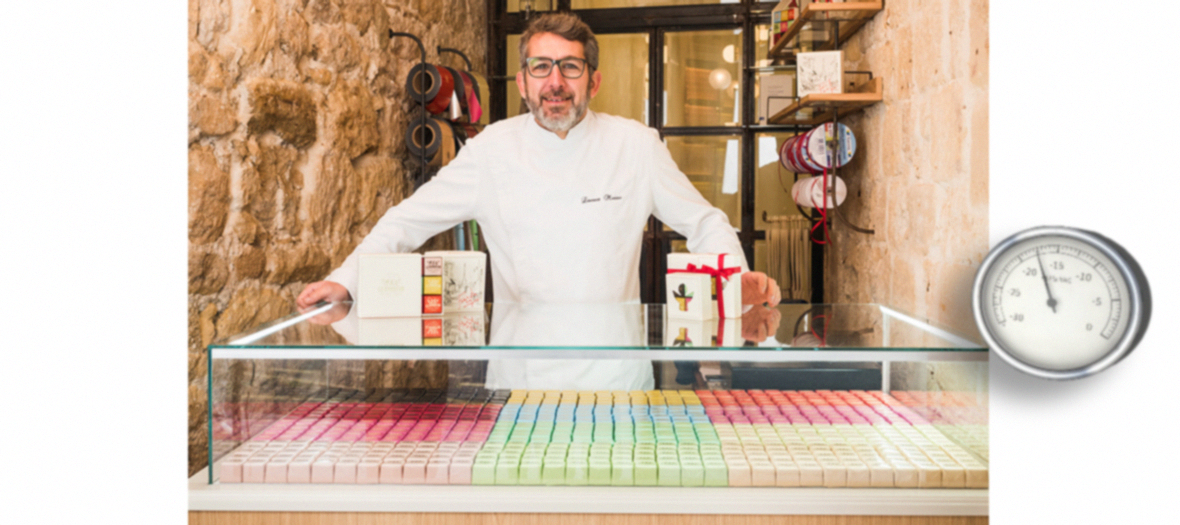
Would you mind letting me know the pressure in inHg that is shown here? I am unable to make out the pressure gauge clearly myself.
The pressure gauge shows -17.5 inHg
